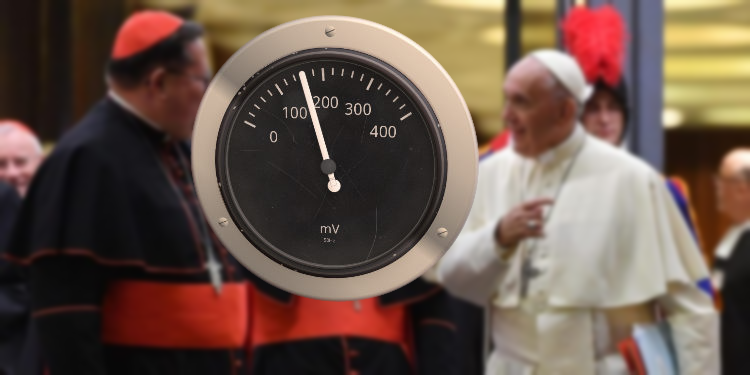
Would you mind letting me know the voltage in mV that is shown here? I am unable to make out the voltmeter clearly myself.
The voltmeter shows 160 mV
